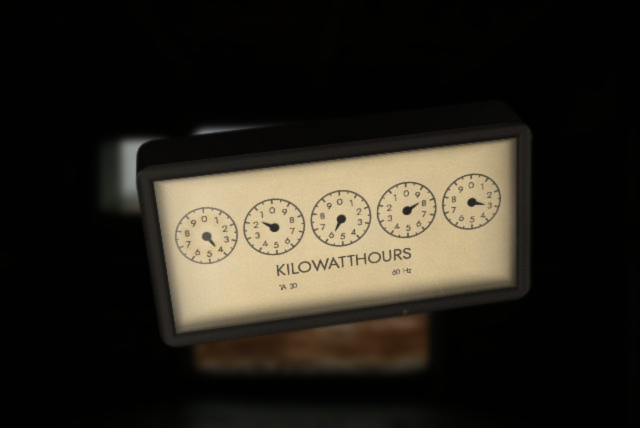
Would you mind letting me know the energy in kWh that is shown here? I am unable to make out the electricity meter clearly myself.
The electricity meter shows 41583 kWh
